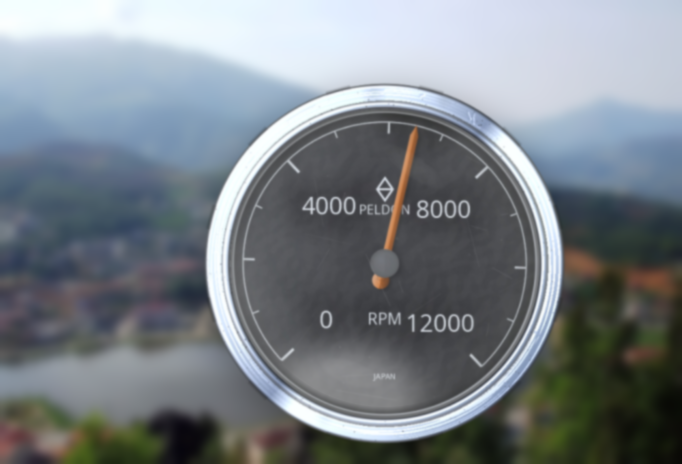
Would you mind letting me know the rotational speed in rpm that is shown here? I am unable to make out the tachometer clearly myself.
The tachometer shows 6500 rpm
